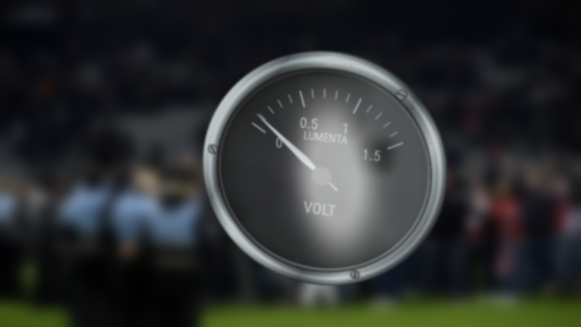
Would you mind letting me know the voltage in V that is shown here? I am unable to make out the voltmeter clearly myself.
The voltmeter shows 0.1 V
